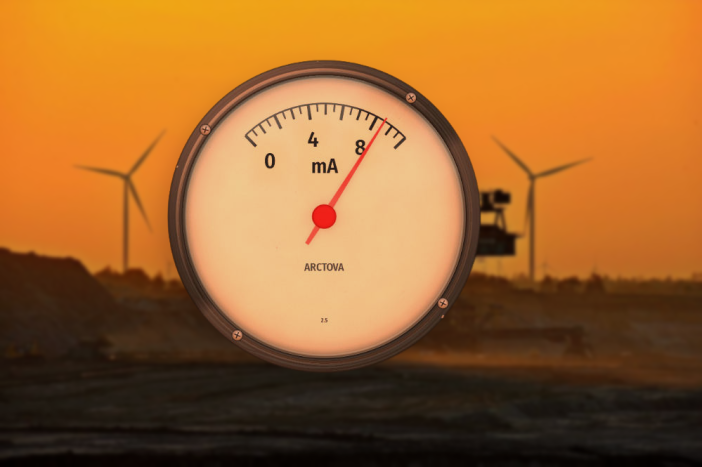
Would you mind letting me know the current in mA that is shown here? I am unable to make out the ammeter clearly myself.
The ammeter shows 8.5 mA
